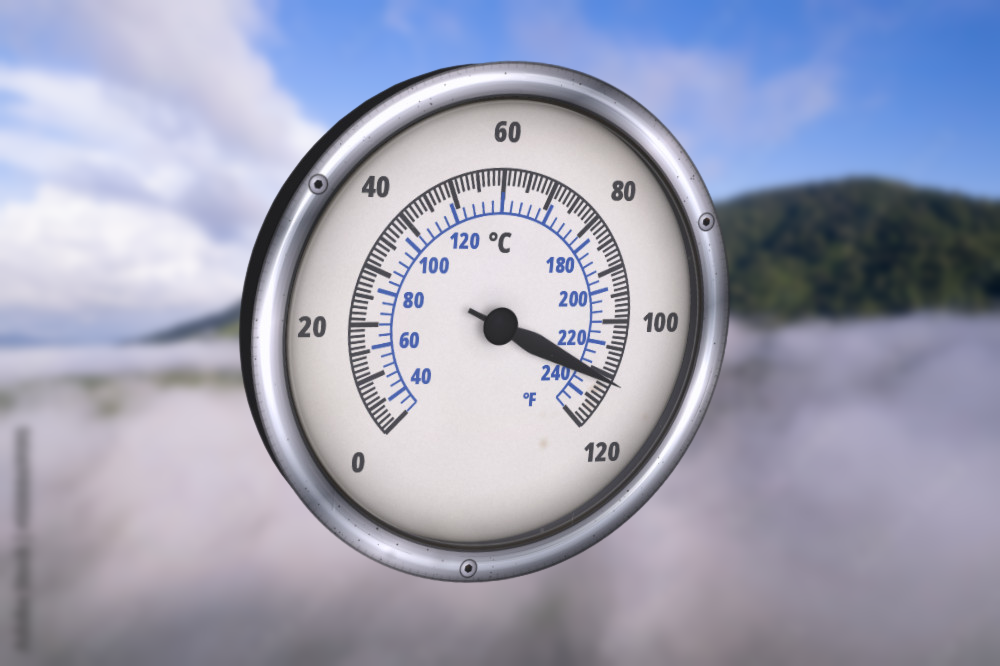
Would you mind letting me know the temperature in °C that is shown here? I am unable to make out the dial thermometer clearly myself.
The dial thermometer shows 111 °C
